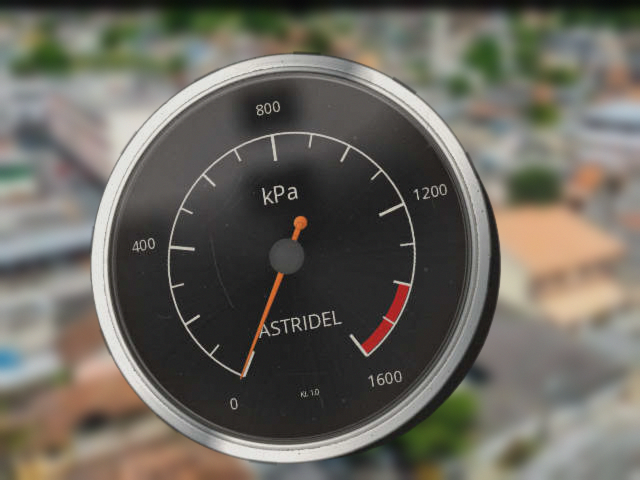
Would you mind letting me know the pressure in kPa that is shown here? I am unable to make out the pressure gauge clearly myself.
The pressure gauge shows 0 kPa
